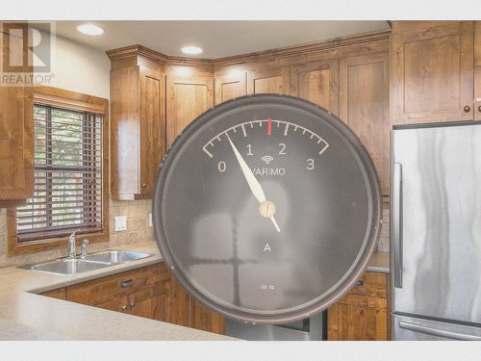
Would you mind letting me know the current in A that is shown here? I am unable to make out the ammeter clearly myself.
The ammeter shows 0.6 A
